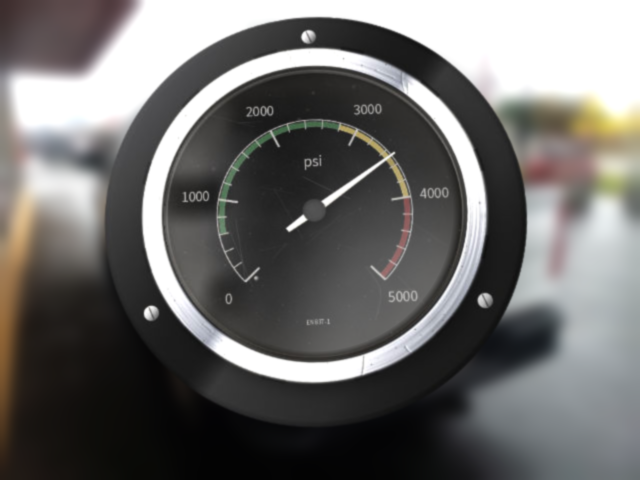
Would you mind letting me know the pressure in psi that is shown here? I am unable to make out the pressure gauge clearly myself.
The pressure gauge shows 3500 psi
